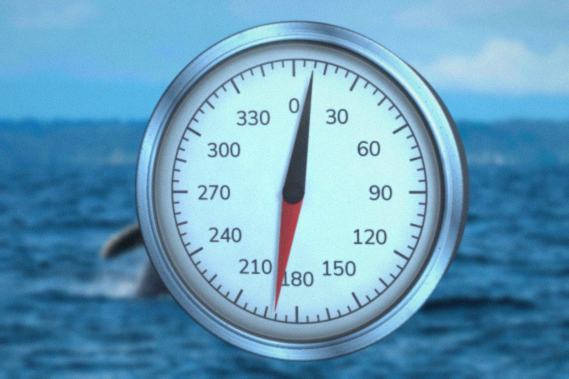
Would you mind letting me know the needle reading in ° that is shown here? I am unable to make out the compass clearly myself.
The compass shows 190 °
